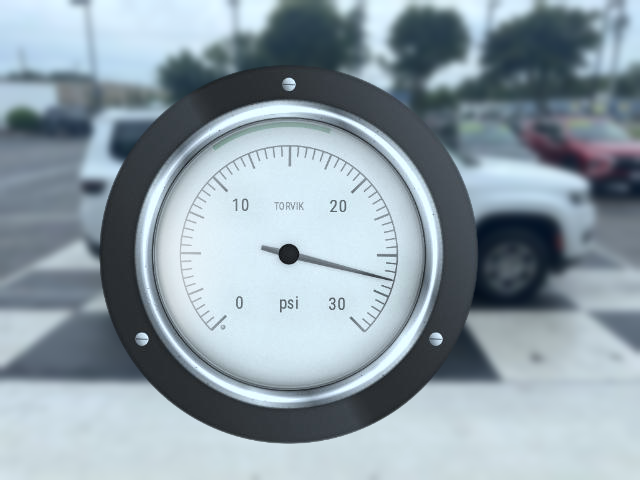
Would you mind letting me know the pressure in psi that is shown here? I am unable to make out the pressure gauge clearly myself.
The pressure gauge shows 26.5 psi
